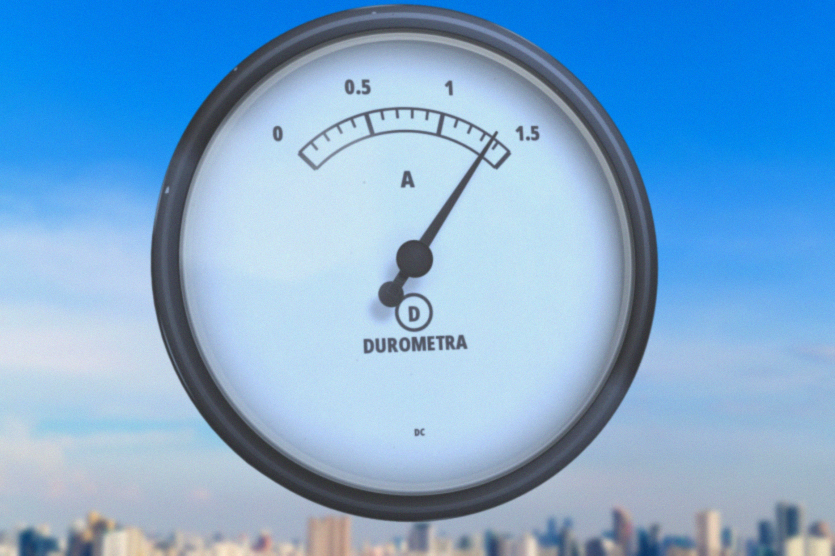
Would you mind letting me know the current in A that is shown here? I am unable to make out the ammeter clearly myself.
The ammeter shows 1.35 A
